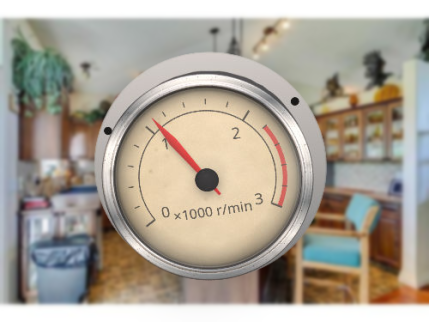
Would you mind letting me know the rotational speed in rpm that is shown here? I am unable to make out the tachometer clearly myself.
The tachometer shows 1100 rpm
